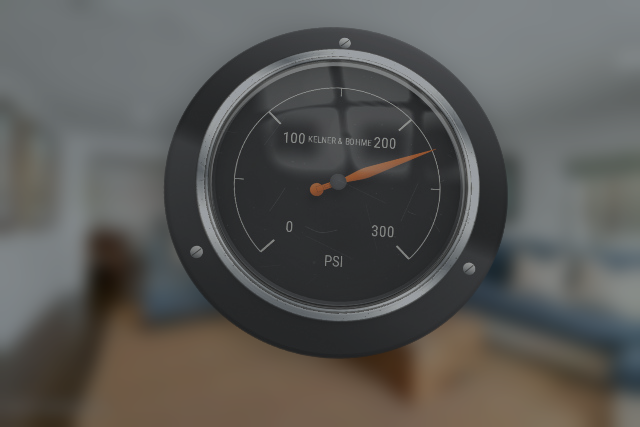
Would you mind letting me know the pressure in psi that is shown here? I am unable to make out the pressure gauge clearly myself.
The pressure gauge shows 225 psi
